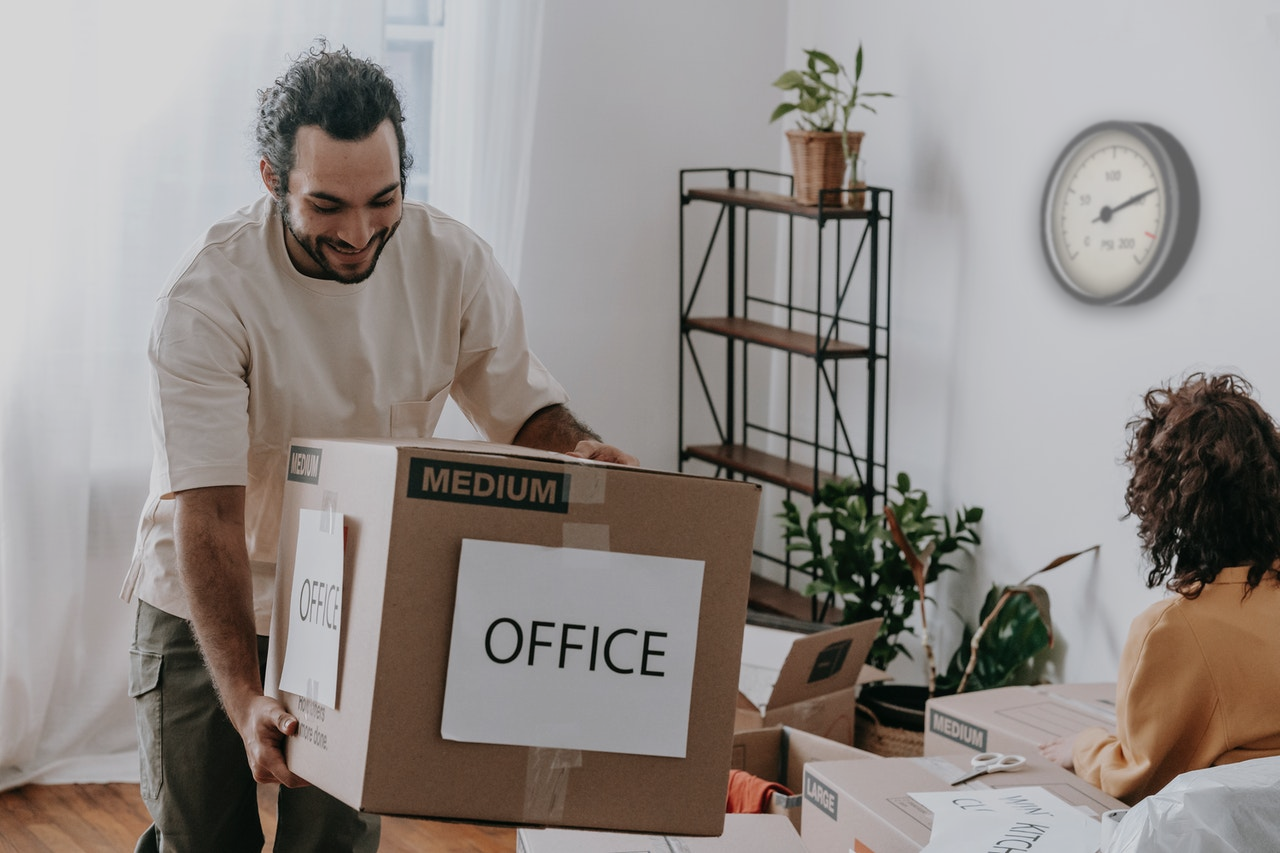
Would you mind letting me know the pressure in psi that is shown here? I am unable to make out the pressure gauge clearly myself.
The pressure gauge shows 150 psi
